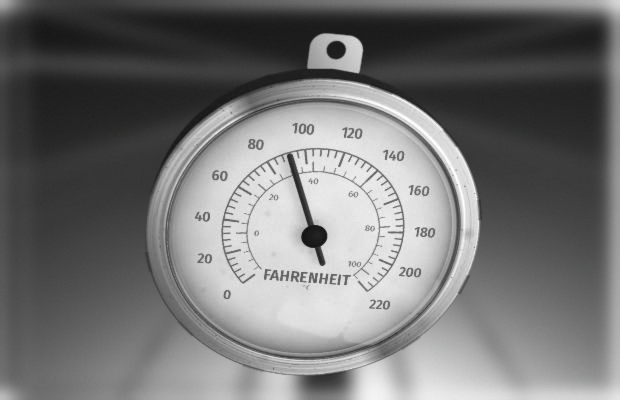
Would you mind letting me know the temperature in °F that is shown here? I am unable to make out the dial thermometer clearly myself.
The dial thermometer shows 92 °F
